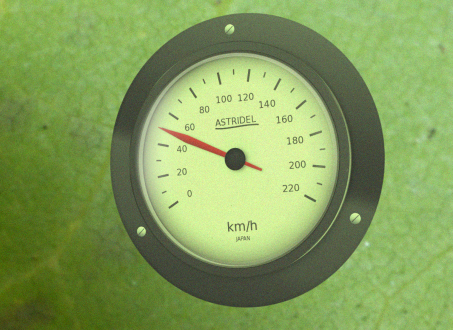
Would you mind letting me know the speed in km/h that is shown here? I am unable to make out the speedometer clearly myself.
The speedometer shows 50 km/h
